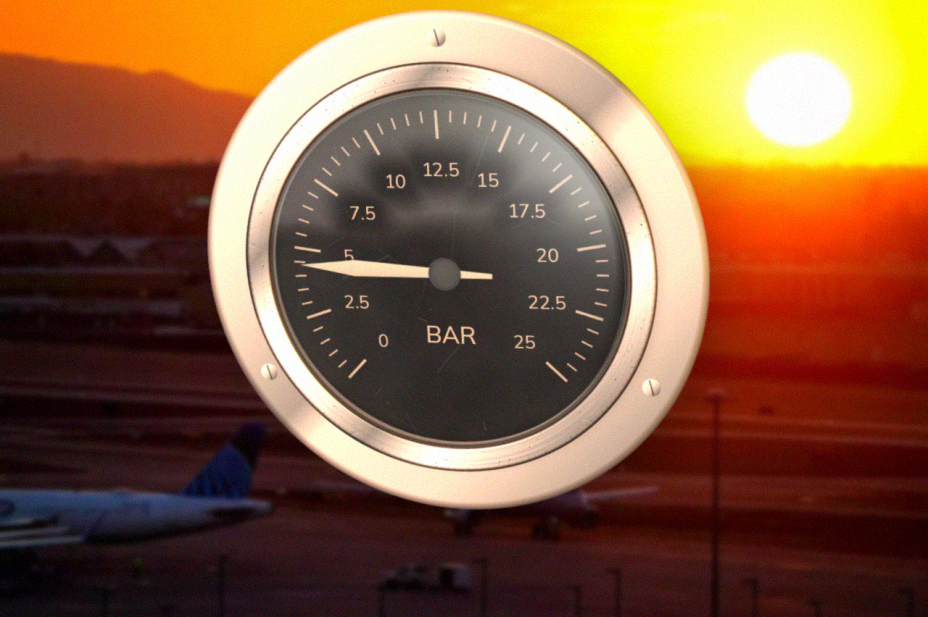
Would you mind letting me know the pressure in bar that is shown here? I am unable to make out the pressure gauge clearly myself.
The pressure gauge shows 4.5 bar
